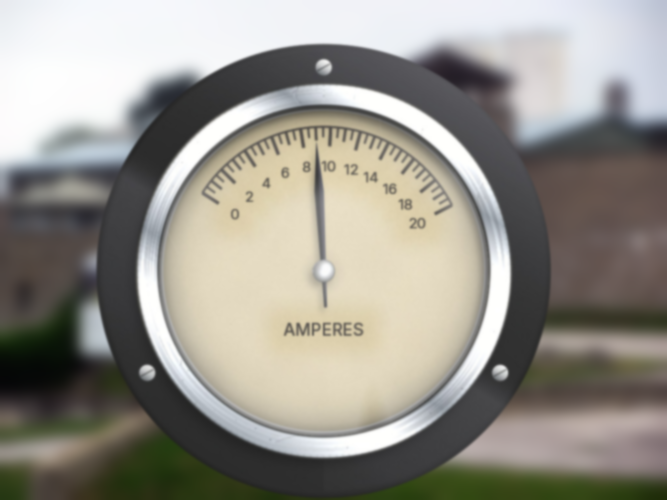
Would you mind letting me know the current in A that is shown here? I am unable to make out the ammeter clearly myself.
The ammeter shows 9 A
